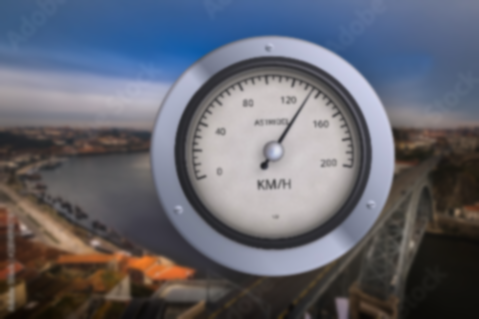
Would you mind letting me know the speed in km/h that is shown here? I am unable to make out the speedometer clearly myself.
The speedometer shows 135 km/h
